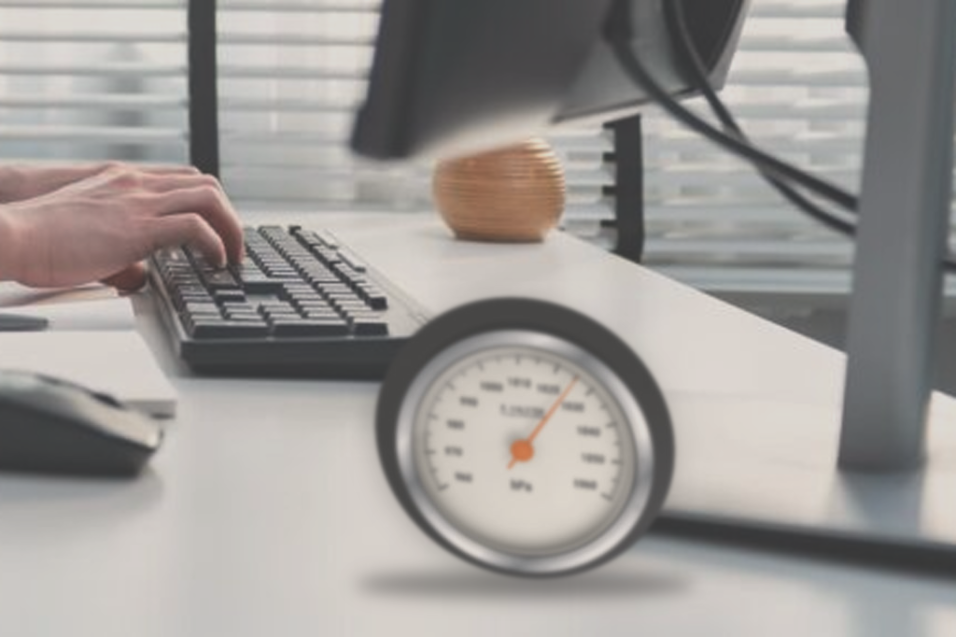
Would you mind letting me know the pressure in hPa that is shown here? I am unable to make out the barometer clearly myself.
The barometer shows 1025 hPa
